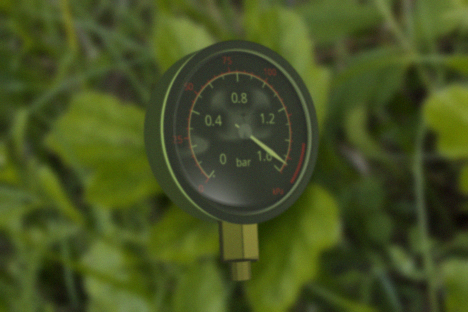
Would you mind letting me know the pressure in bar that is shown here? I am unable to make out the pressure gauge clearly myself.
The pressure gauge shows 1.55 bar
